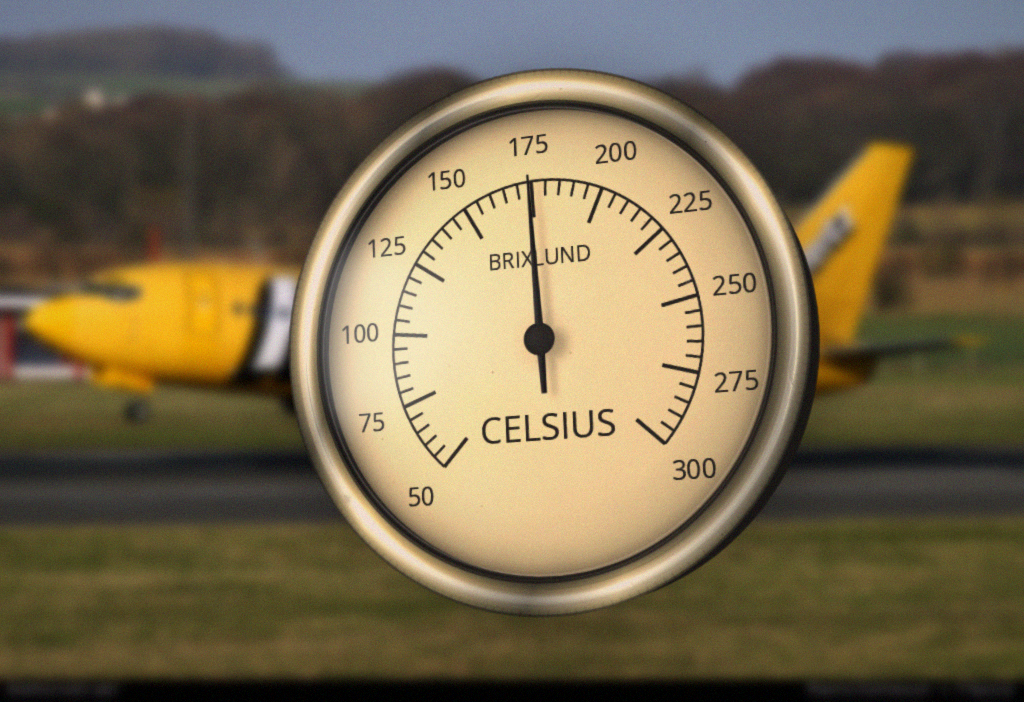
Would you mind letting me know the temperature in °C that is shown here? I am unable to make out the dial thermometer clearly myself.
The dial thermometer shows 175 °C
